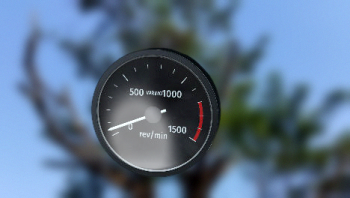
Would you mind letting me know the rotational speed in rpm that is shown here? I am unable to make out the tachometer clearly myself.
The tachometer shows 50 rpm
